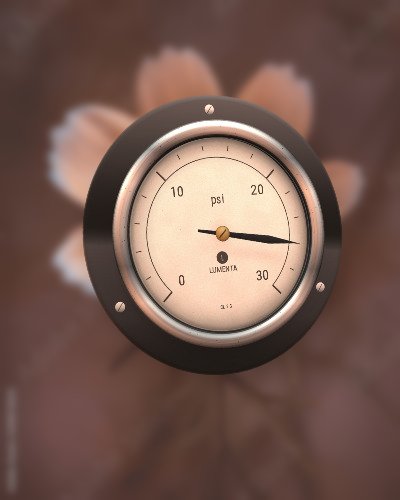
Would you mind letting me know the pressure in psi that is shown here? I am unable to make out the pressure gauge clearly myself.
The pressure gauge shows 26 psi
